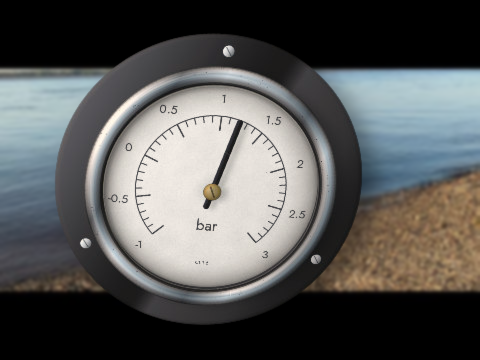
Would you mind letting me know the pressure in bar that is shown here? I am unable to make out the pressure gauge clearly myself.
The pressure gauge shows 1.2 bar
